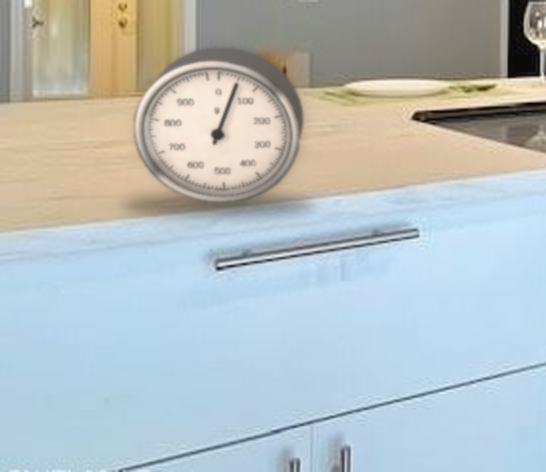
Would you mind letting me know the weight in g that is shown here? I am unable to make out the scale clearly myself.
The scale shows 50 g
